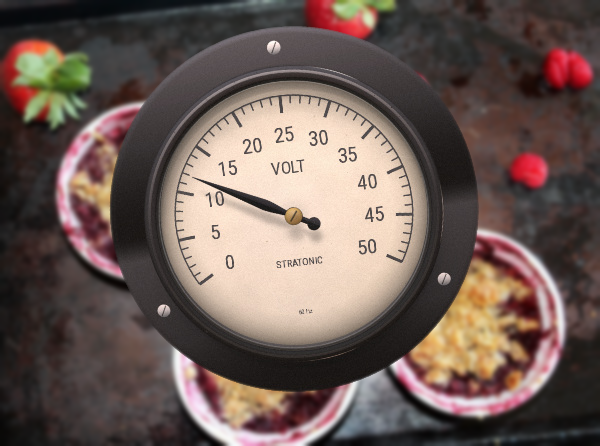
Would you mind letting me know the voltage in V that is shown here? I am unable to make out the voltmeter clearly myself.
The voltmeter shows 12 V
